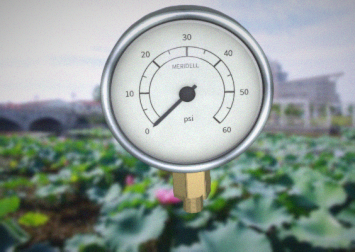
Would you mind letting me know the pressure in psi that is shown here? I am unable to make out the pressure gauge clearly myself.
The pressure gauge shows 0 psi
